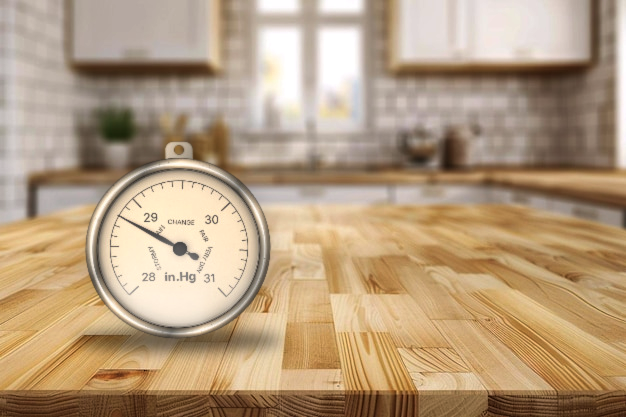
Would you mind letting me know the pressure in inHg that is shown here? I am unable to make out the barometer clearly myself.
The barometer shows 28.8 inHg
